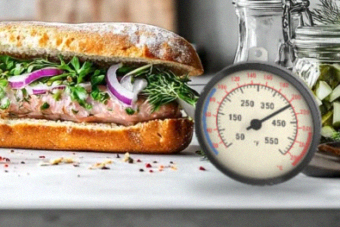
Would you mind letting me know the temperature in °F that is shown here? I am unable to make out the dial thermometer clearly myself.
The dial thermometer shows 400 °F
